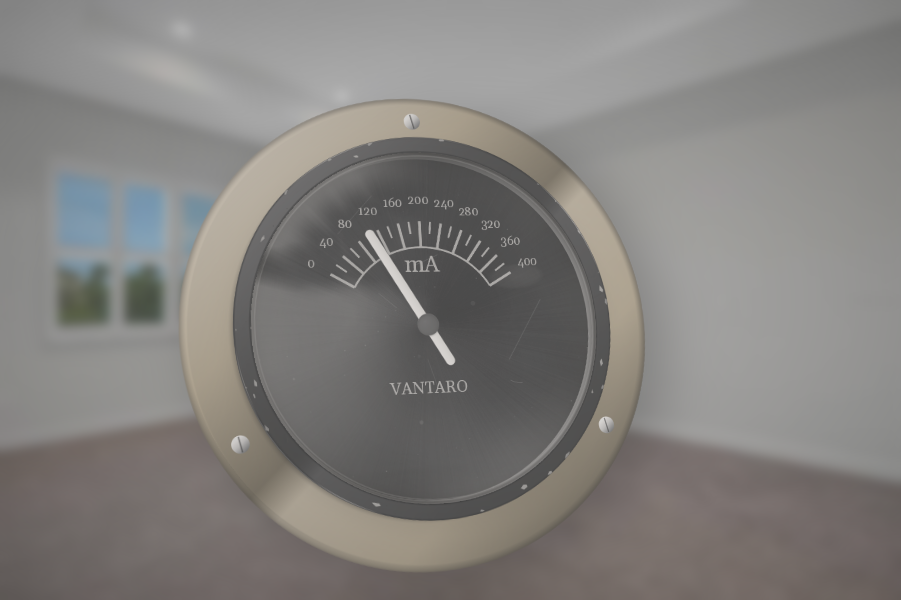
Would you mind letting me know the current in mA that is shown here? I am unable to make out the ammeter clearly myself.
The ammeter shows 100 mA
